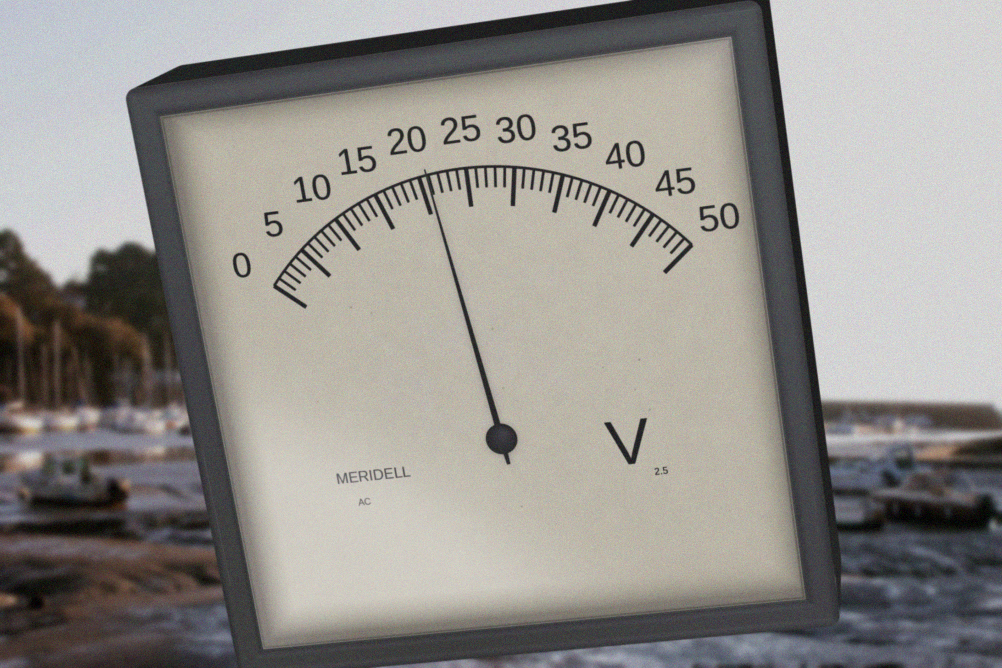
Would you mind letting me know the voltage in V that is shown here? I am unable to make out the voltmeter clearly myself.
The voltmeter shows 21 V
